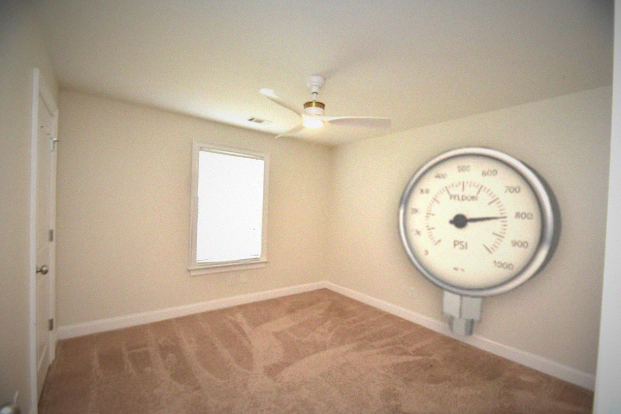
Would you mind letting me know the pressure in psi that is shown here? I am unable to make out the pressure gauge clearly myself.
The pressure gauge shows 800 psi
